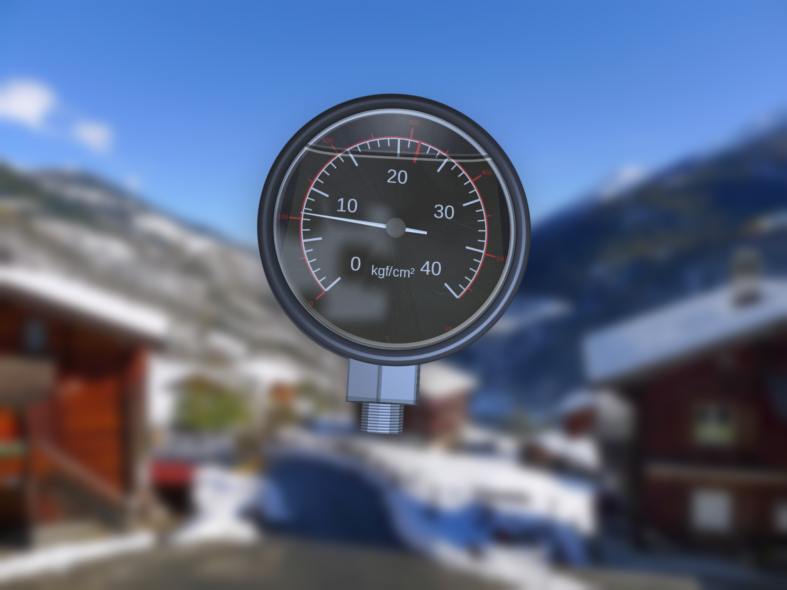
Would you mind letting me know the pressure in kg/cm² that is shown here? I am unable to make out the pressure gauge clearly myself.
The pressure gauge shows 7.5 kg/cm²
